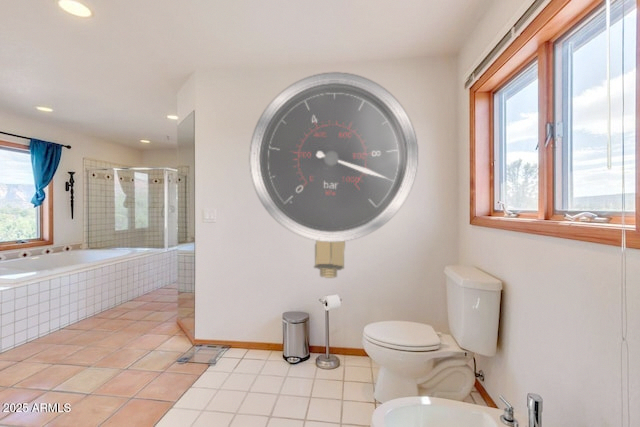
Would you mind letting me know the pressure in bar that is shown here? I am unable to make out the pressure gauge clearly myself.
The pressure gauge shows 9 bar
